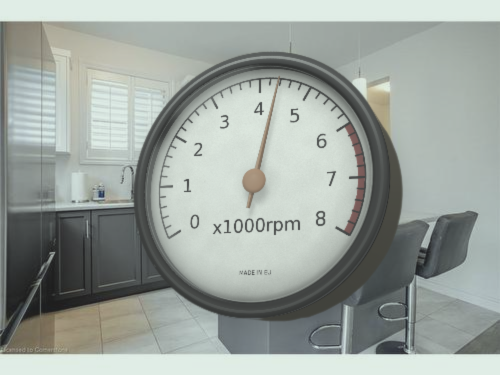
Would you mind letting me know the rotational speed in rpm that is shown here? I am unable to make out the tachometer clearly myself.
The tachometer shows 4400 rpm
